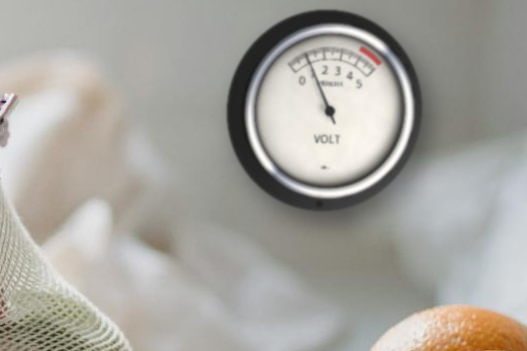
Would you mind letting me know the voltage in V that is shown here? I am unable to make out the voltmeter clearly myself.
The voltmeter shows 1 V
